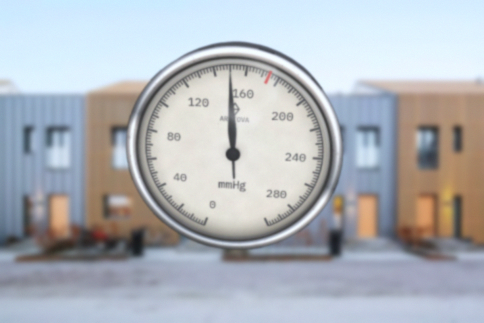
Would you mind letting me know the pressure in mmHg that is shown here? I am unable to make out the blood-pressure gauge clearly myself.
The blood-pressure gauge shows 150 mmHg
